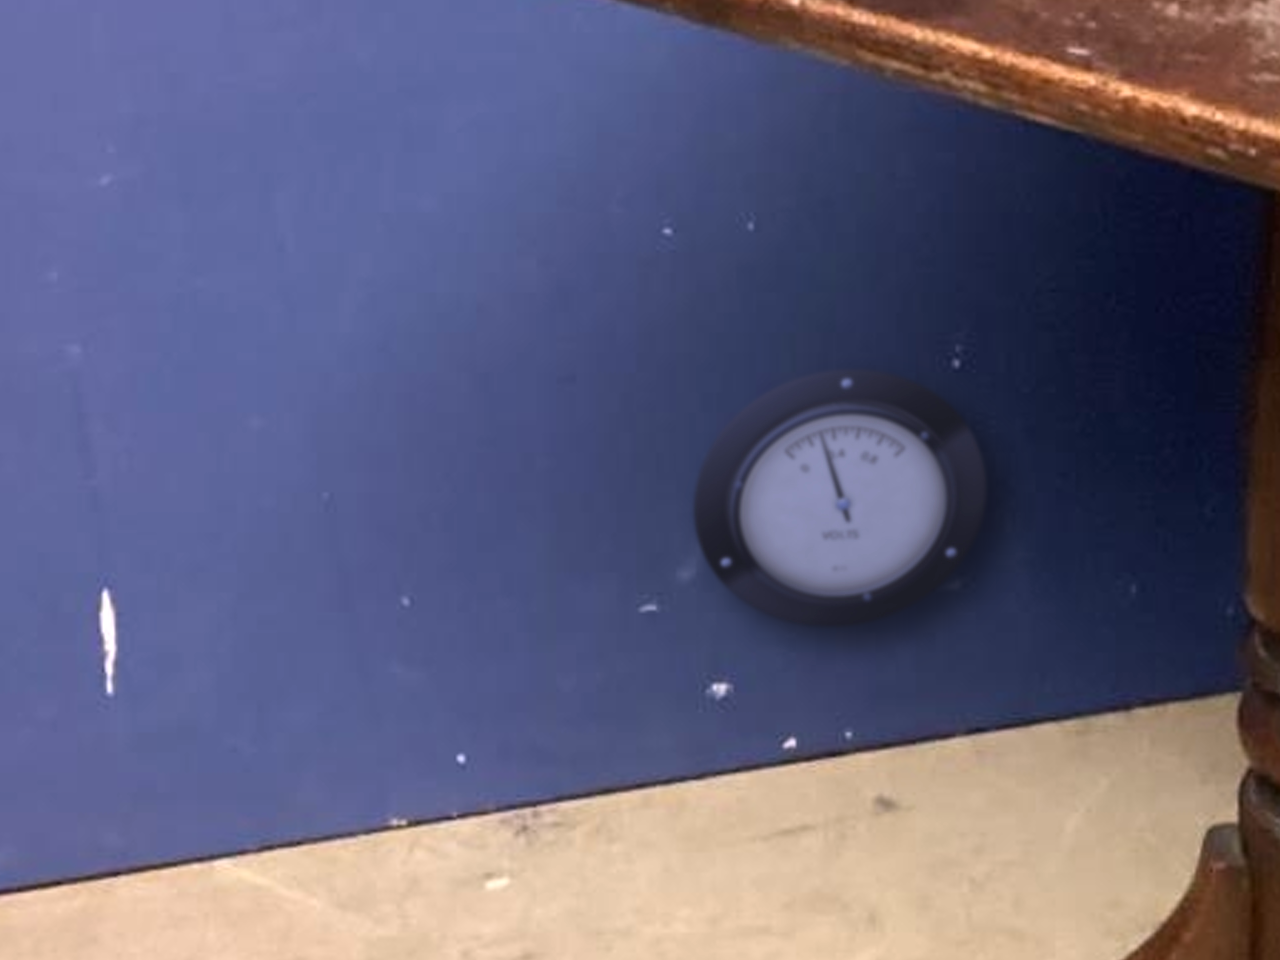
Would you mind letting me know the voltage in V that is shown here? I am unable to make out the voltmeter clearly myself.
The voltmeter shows 0.3 V
